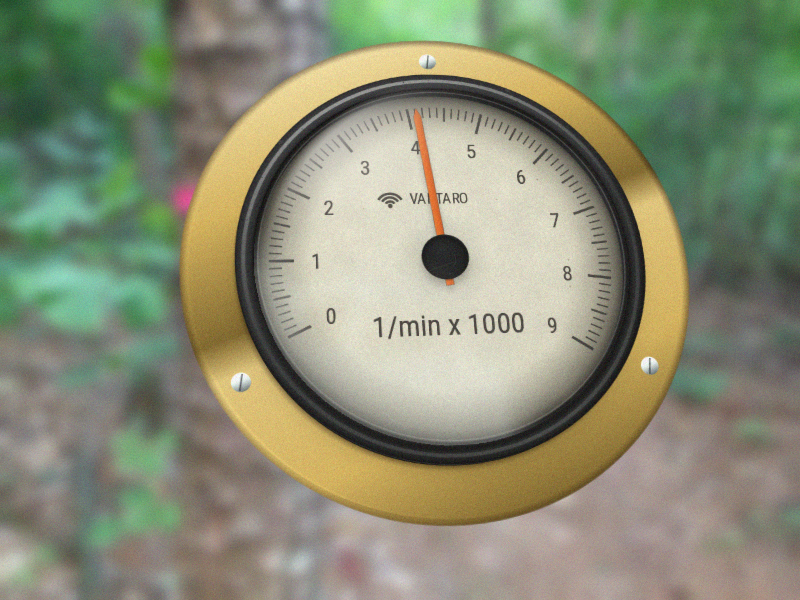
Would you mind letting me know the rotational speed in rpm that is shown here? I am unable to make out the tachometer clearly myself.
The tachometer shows 4100 rpm
